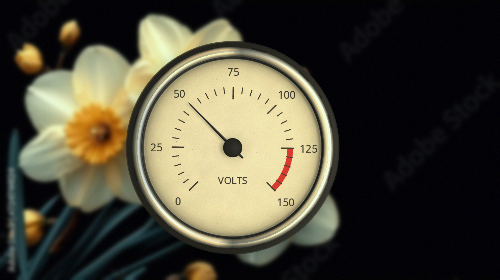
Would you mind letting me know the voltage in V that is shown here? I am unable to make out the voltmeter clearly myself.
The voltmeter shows 50 V
